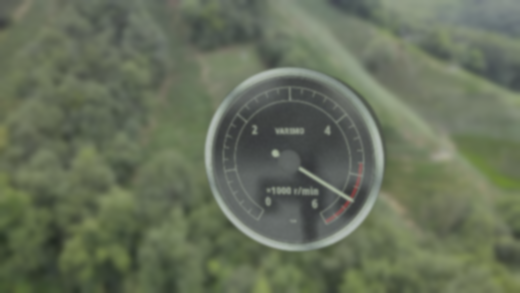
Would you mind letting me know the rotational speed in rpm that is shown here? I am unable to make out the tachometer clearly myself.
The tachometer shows 5400 rpm
